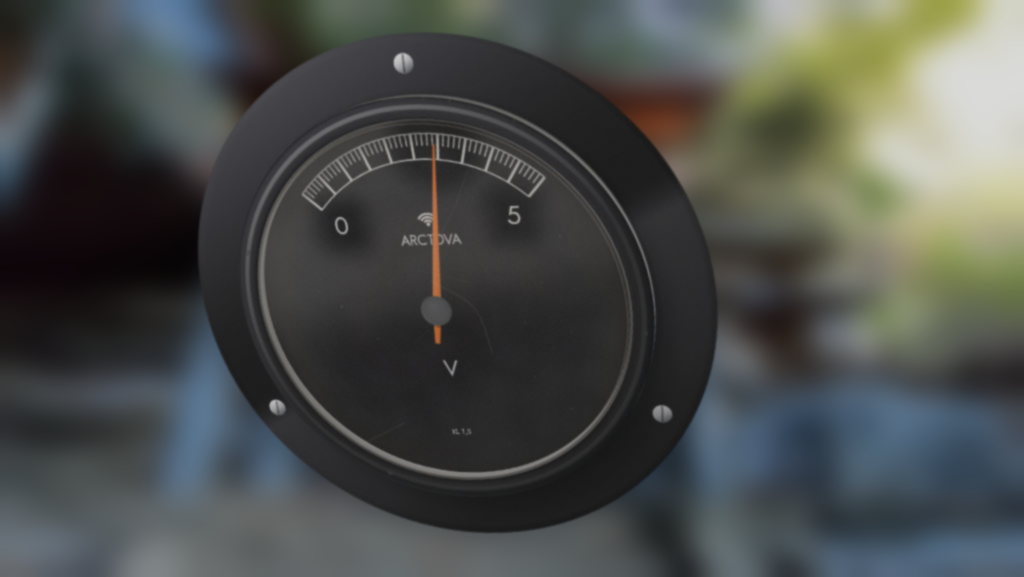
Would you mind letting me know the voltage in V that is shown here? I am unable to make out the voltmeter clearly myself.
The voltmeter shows 3 V
